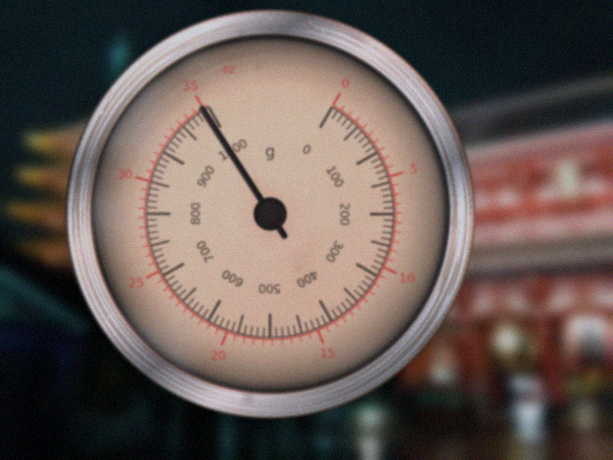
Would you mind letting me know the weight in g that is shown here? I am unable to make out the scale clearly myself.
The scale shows 990 g
